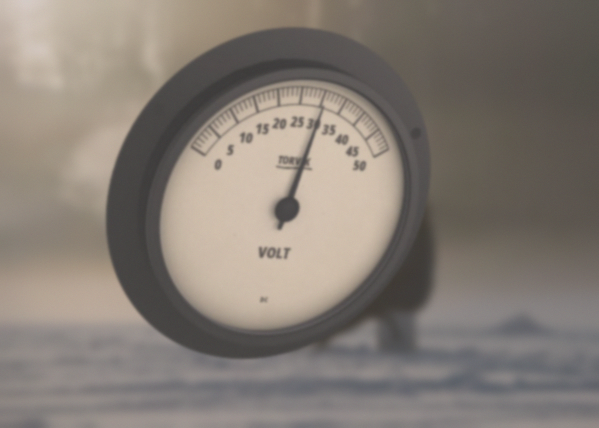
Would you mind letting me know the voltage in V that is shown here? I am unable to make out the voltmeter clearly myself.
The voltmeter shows 30 V
